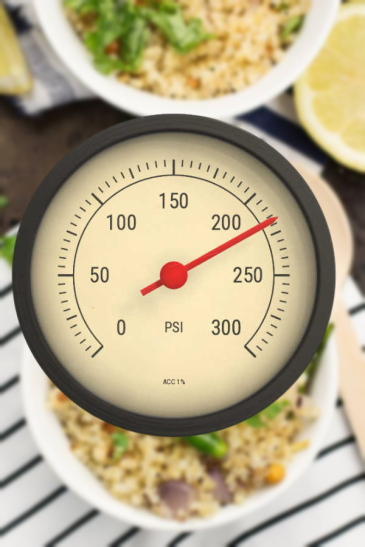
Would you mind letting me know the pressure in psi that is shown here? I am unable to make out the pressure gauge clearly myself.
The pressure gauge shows 217.5 psi
